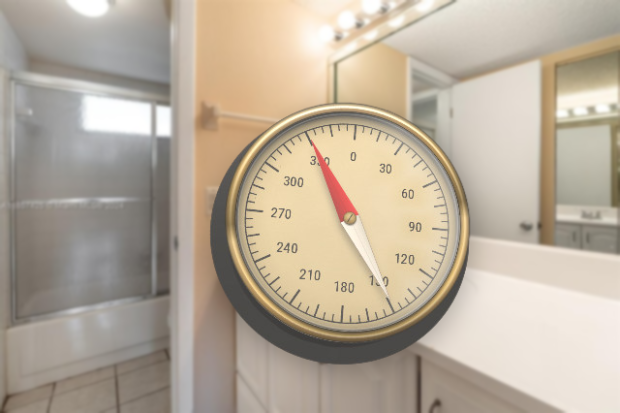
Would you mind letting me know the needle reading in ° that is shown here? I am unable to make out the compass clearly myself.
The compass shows 330 °
